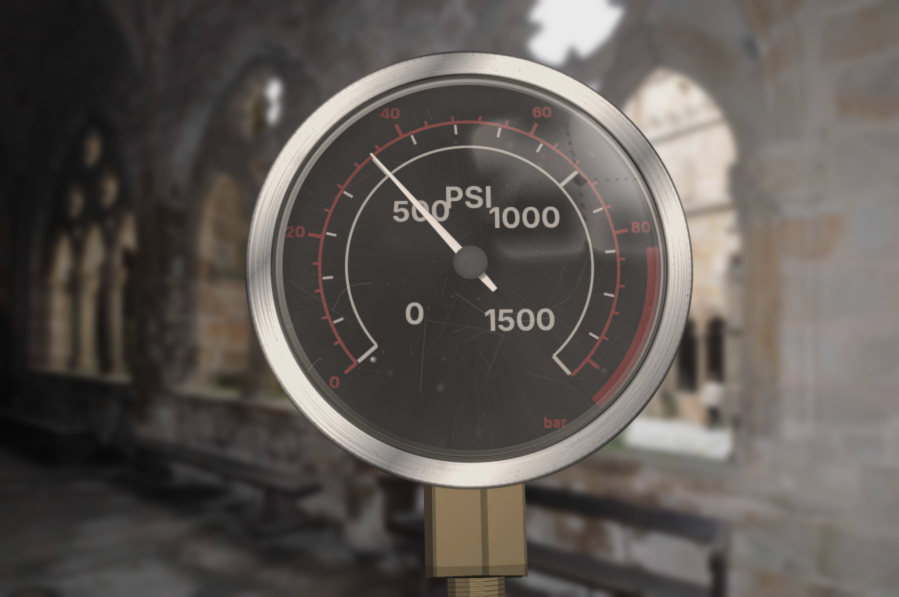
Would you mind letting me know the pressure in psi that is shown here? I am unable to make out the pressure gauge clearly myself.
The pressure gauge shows 500 psi
